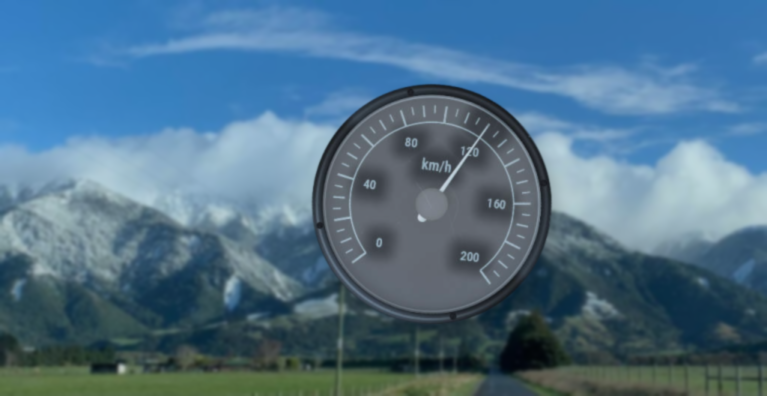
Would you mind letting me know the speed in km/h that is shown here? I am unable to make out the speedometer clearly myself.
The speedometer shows 120 km/h
